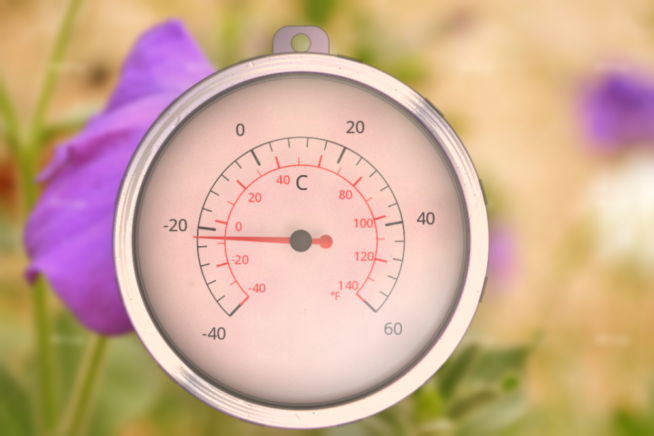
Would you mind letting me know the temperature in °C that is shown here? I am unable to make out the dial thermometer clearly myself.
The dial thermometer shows -22 °C
